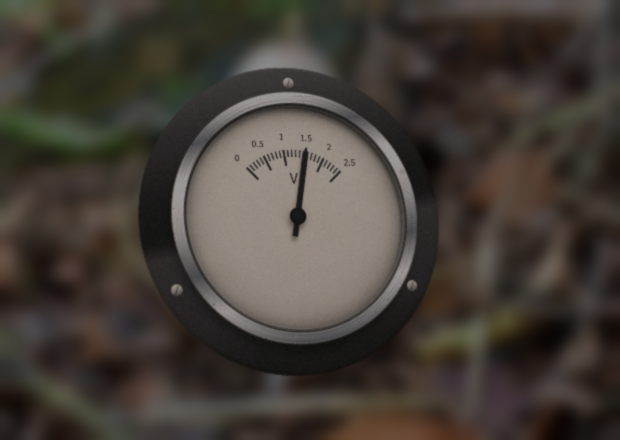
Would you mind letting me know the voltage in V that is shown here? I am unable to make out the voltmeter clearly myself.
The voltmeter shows 1.5 V
